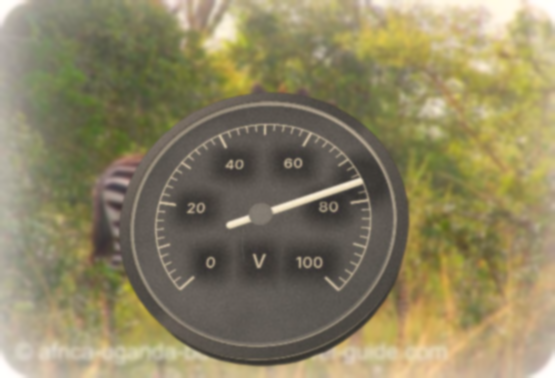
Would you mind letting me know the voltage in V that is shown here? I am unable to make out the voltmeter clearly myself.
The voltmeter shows 76 V
